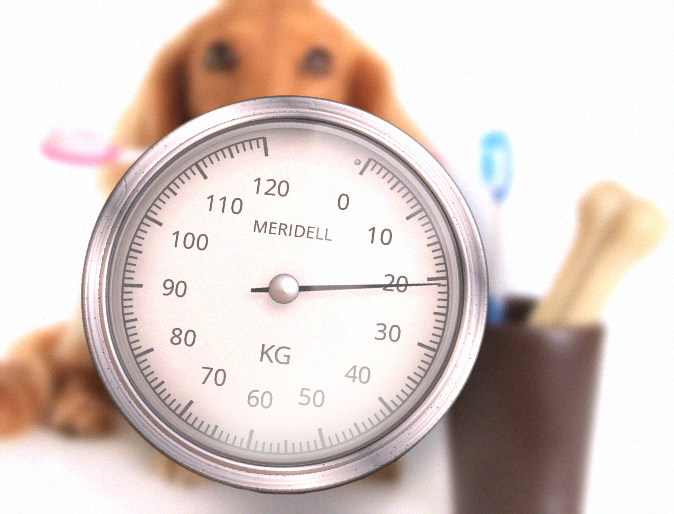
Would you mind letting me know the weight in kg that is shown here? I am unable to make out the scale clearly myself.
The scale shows 21 kg
